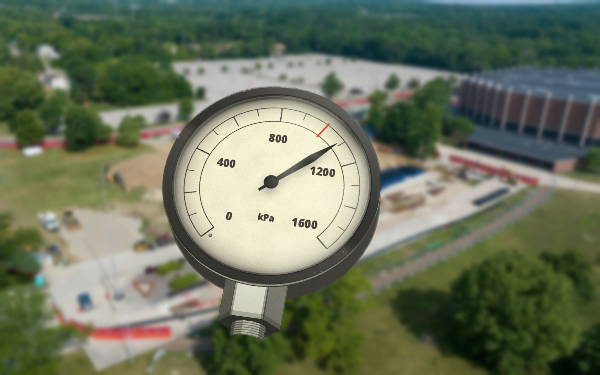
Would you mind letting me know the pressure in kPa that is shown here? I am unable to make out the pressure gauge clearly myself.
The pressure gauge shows 1100 kPa
